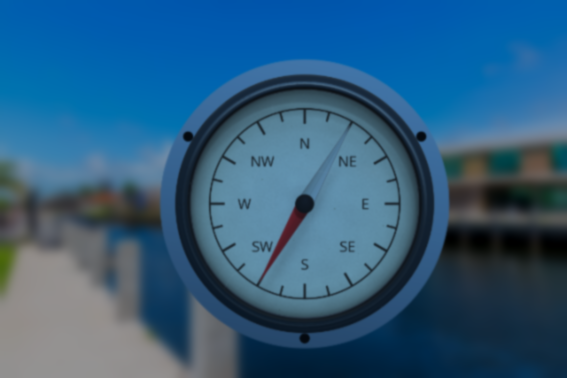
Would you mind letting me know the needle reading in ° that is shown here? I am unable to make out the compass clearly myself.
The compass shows 210 °
